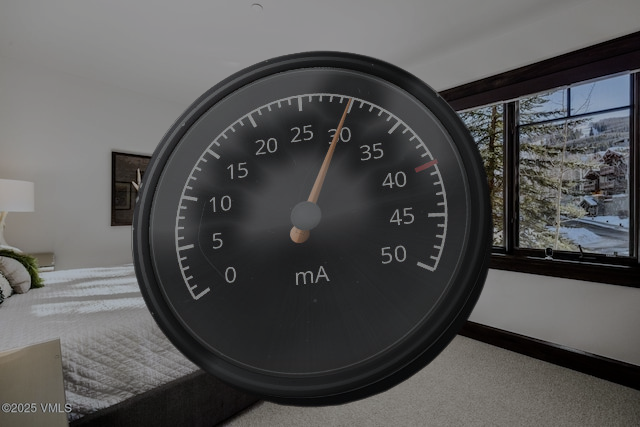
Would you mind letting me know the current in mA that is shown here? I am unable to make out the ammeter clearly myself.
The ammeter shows 30 mA
